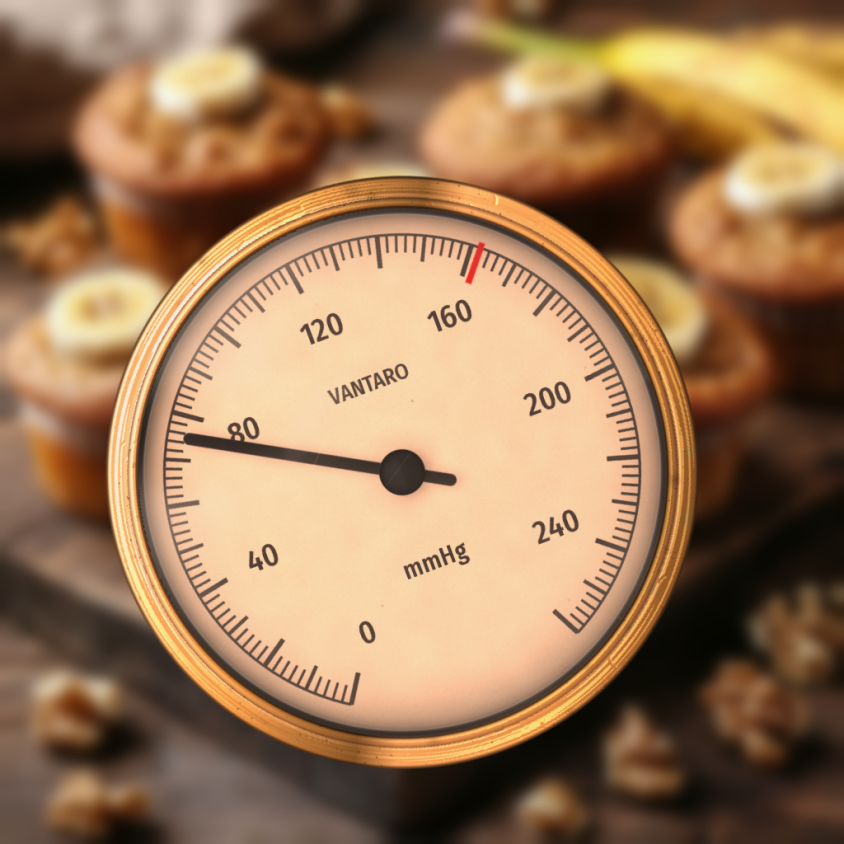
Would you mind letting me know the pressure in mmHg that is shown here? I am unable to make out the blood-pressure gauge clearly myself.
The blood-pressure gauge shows 75 mmHg
